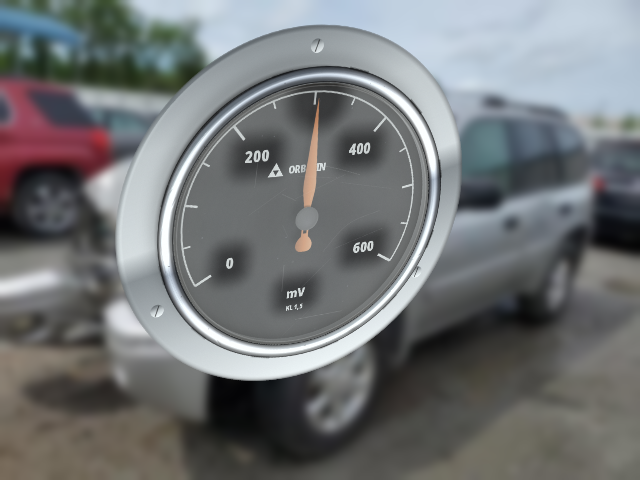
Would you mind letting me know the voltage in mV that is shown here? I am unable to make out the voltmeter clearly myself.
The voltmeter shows 300 mV
